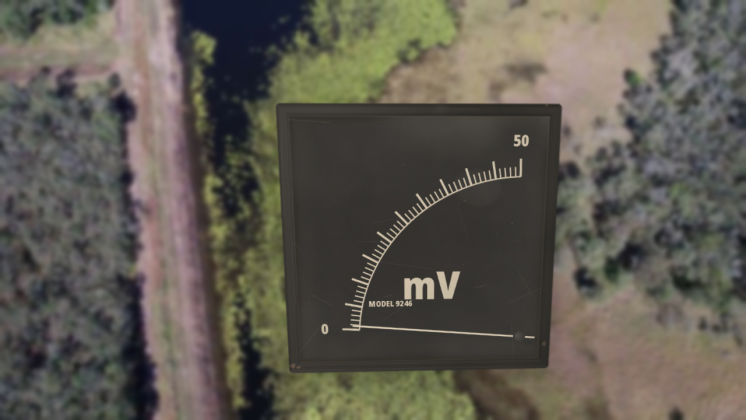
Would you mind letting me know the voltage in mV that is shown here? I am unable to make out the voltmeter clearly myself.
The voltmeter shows 1 mV
